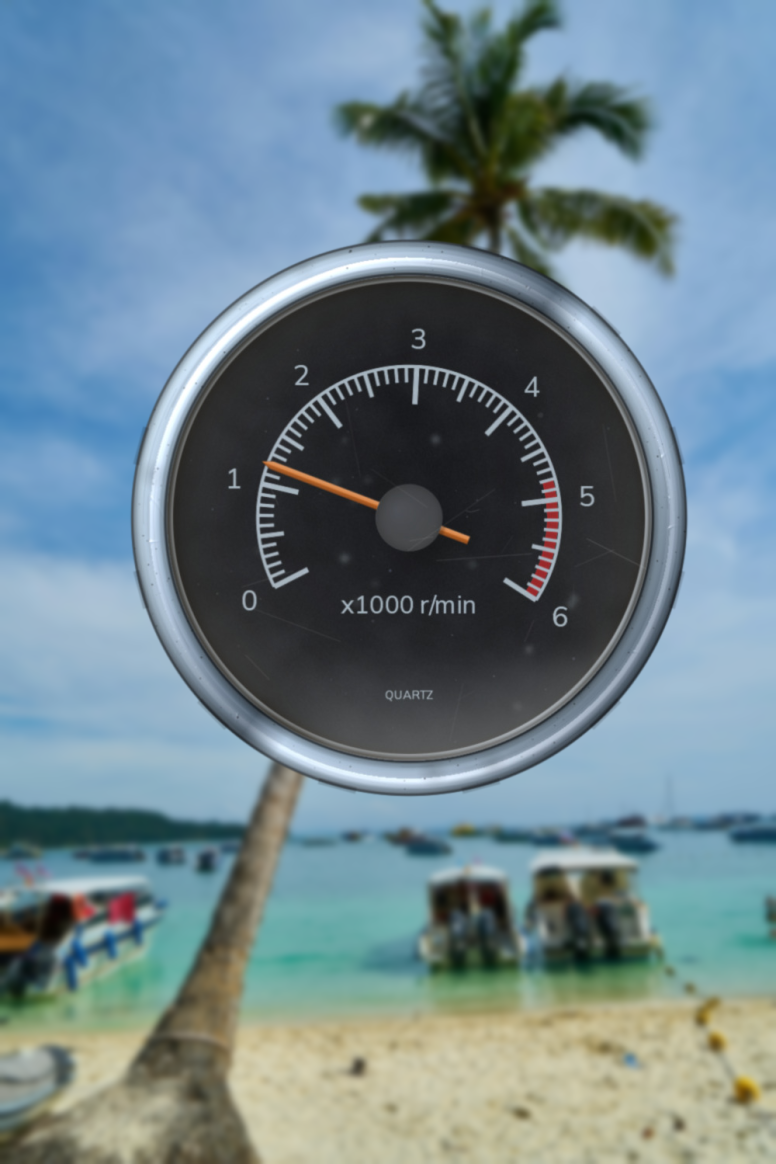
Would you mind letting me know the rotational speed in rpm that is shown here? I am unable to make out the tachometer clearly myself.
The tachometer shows 1200 rpm
